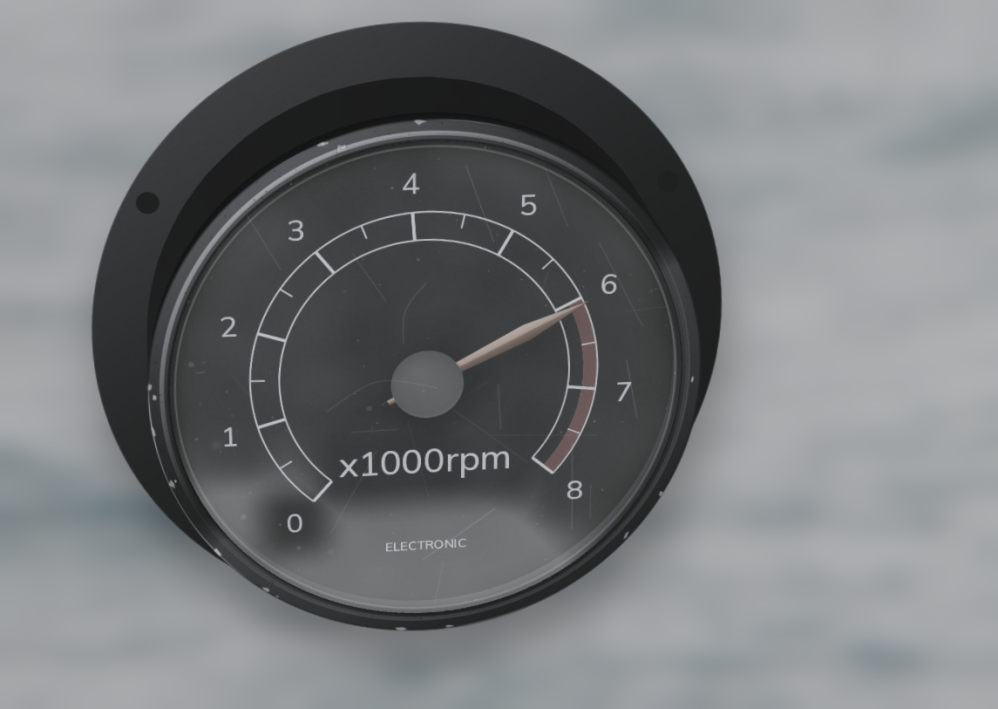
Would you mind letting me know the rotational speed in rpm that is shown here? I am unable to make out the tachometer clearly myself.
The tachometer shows 6000 rpm
